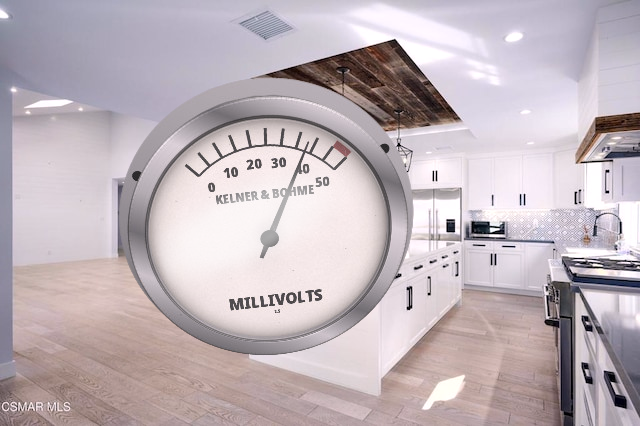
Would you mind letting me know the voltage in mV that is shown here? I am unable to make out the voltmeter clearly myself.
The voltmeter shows 37.5 mV
